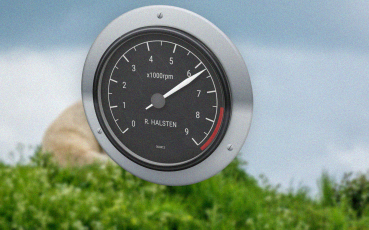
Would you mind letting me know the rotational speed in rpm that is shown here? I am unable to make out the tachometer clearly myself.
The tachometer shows 6250 rpm
